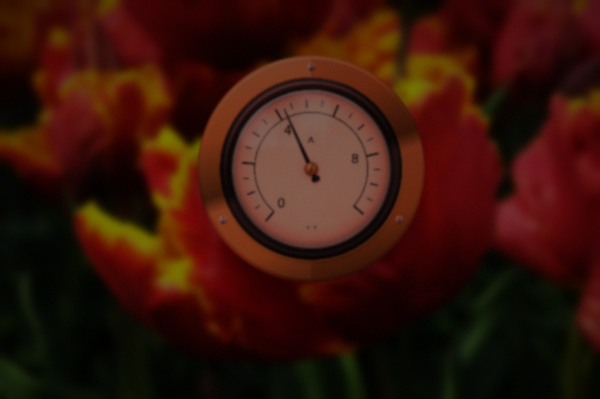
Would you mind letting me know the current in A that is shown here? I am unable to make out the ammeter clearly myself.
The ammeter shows 4.25 A
